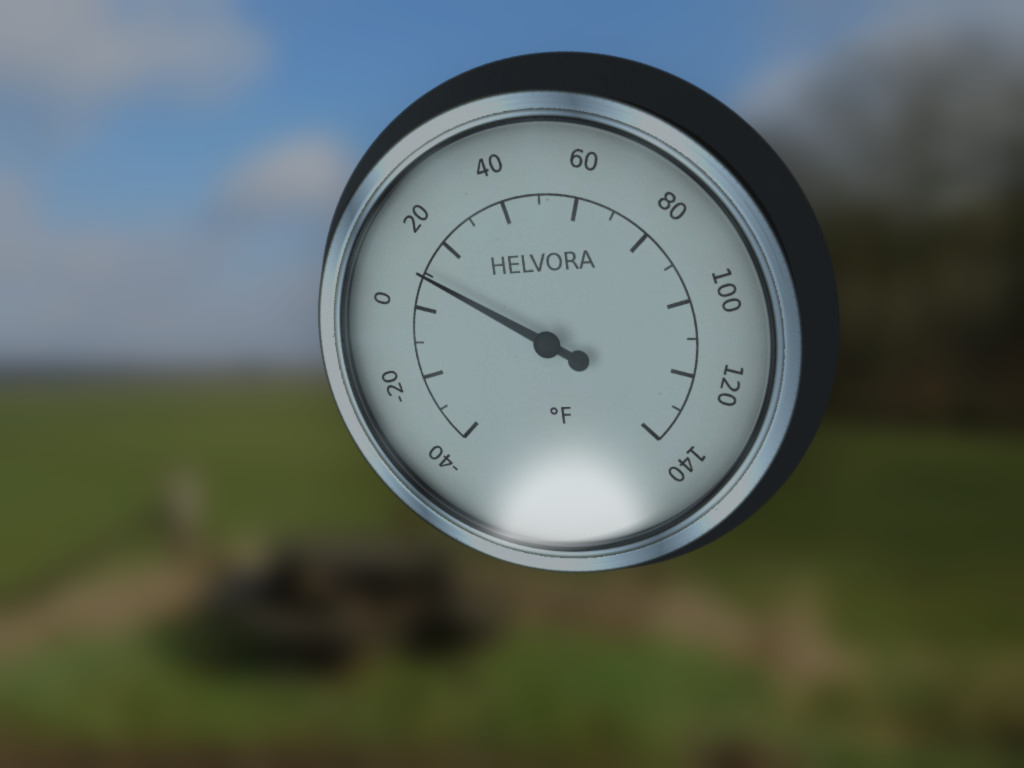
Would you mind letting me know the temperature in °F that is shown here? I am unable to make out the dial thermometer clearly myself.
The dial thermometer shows 10 °F
